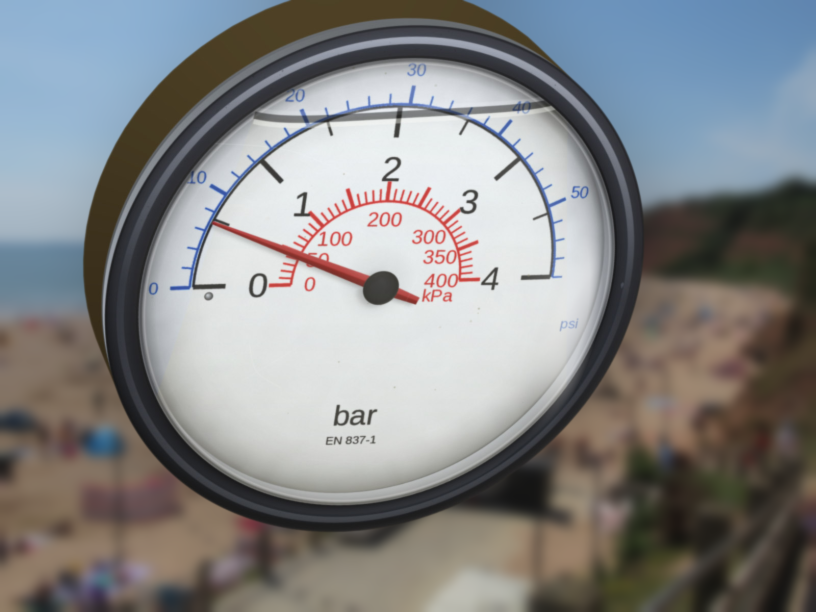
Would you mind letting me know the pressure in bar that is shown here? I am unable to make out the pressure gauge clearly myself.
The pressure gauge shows 0.5 bar
